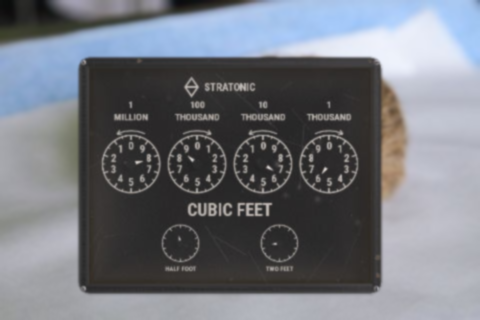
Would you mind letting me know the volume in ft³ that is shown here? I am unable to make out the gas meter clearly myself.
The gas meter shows 786600 ft³
